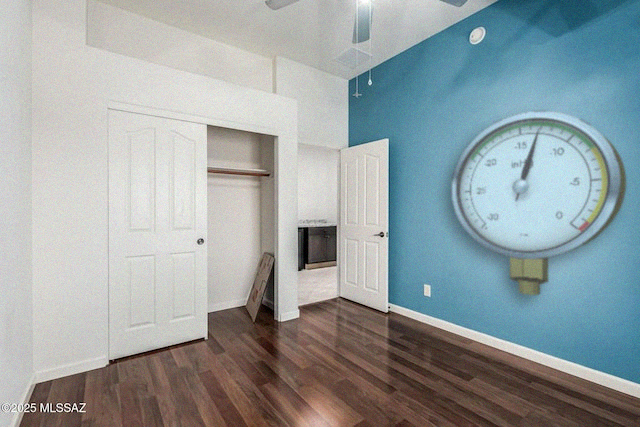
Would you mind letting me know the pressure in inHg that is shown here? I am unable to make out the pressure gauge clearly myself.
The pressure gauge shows -13 inHg
